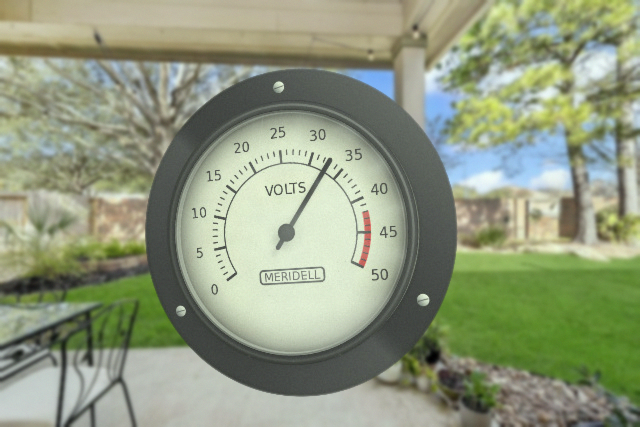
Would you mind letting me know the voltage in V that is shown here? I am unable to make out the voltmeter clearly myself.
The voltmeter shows 33 V
